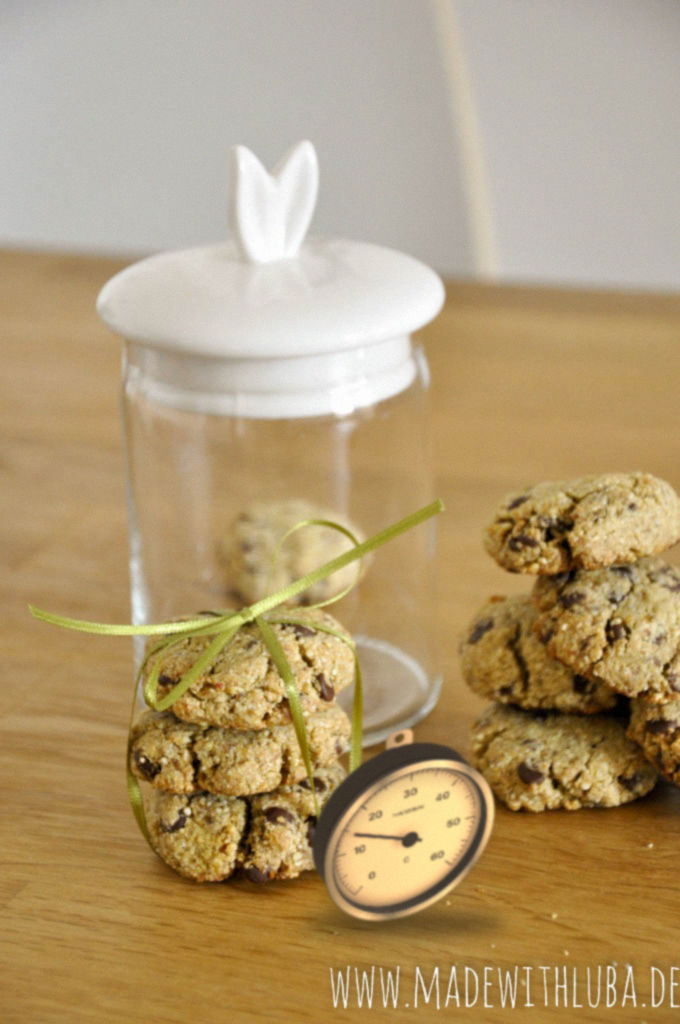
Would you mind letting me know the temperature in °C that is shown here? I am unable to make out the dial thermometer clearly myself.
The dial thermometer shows 15 °C
